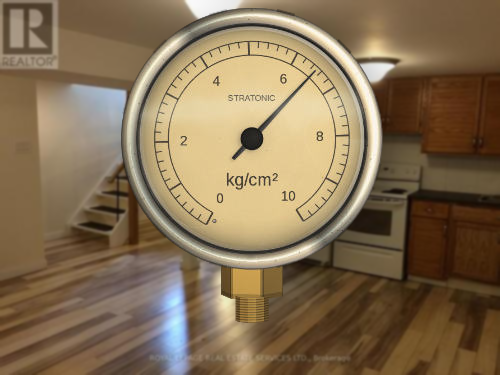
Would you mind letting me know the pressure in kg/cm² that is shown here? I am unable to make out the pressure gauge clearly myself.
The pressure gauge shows 6.5 kg/cm²
